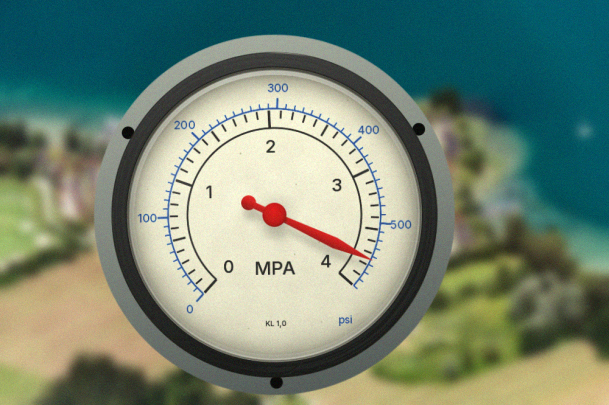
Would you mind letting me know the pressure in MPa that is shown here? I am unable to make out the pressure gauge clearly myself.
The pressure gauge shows 3.75 MPa
